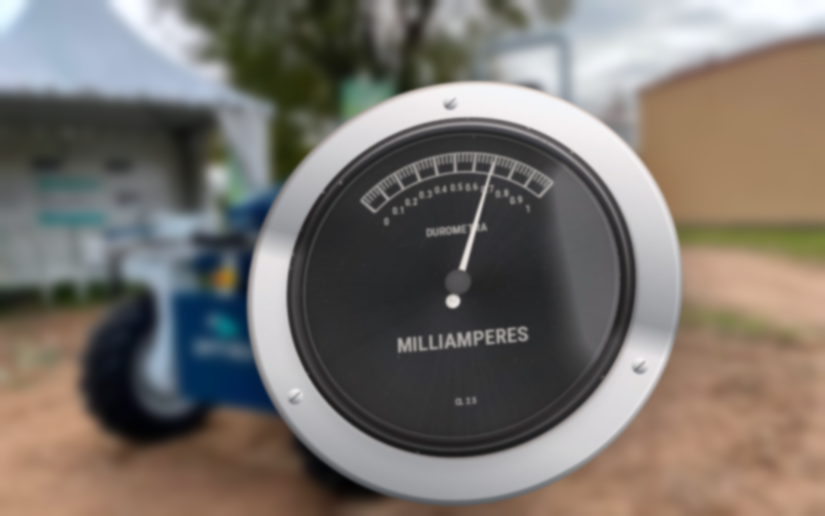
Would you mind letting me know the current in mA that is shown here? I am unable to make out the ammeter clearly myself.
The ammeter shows 0.7 mA
